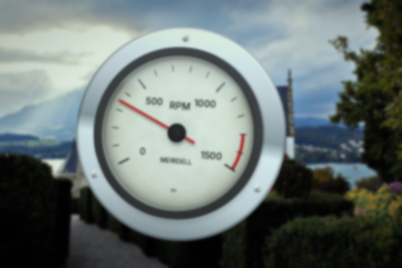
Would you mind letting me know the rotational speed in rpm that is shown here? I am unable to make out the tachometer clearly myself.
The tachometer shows 350 rpm
